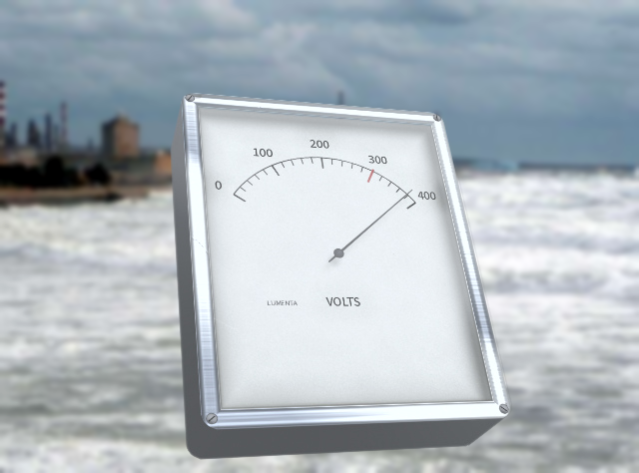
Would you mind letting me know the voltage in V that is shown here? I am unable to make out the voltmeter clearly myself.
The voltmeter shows 380 V
